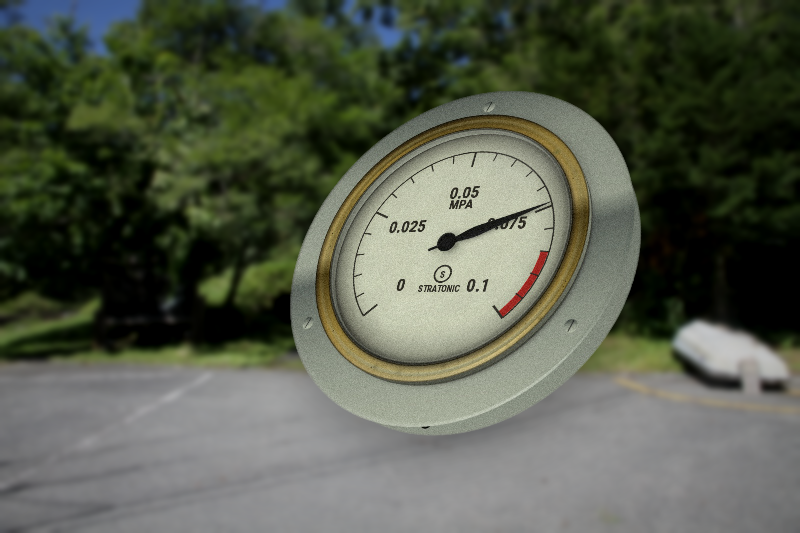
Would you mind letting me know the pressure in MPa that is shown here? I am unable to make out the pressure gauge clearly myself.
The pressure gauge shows 0.075 MPa
